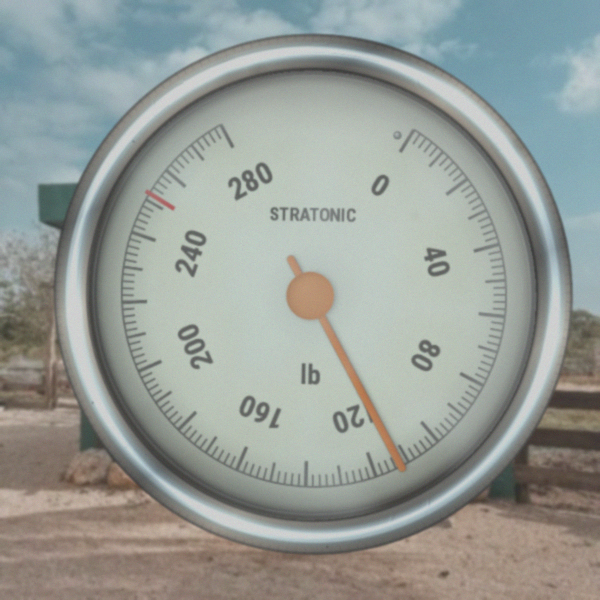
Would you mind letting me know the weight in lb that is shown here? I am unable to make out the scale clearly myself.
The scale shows 112 lb
